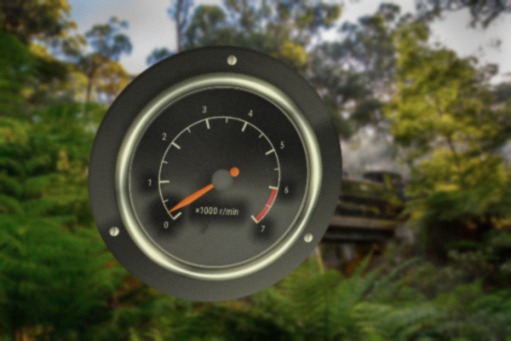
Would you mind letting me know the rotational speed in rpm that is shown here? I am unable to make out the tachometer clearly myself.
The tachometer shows 250 rpm
